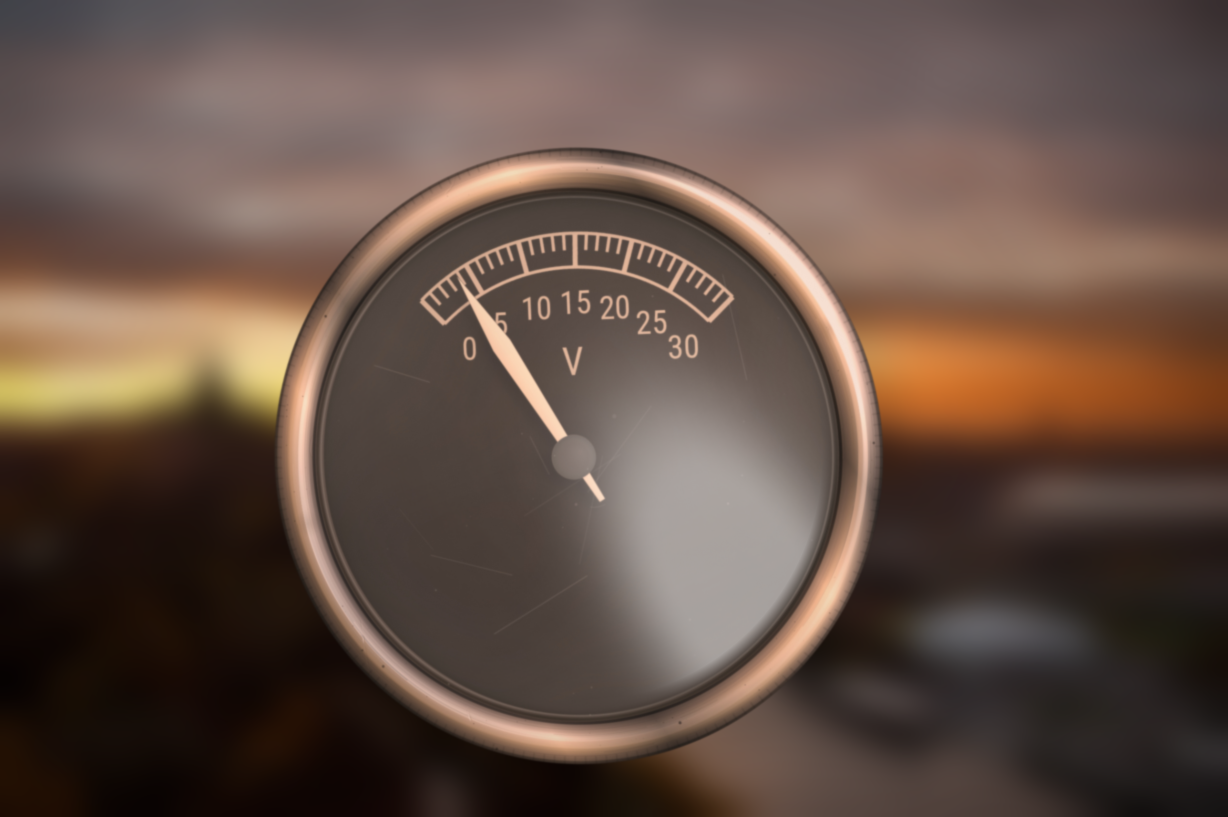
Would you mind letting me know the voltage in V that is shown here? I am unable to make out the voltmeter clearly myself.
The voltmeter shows 4 V
